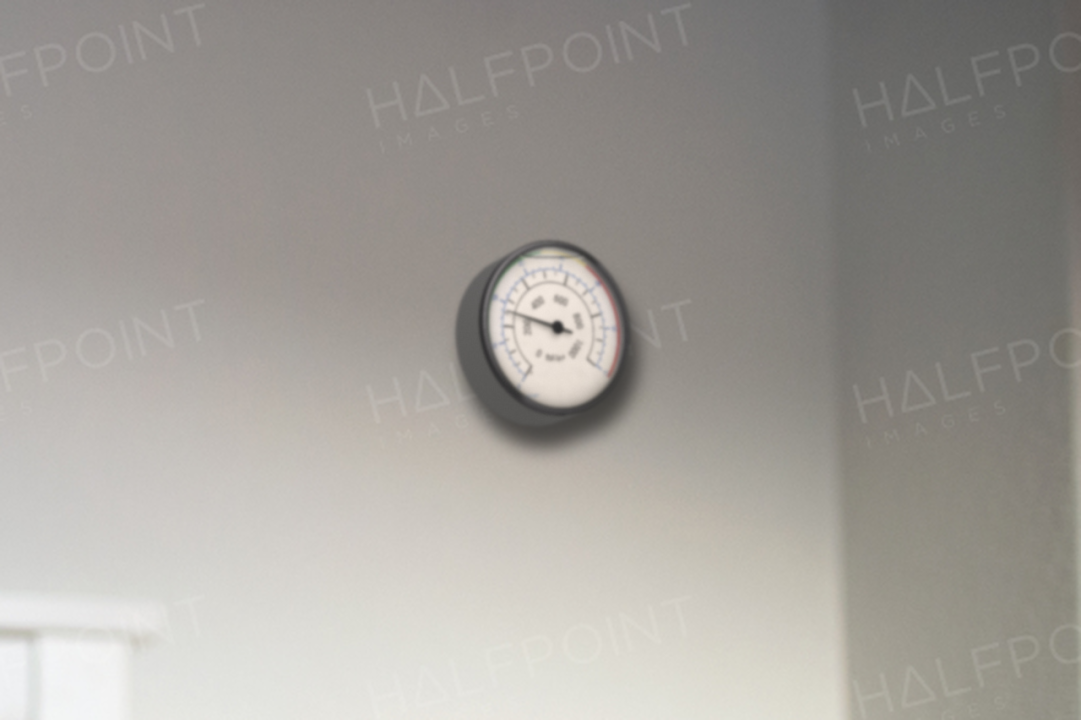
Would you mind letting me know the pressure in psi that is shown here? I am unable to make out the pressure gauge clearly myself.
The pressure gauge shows 250 psi
